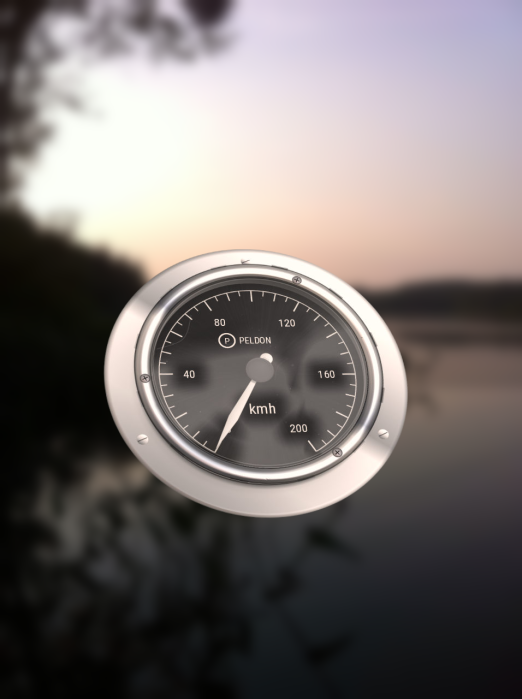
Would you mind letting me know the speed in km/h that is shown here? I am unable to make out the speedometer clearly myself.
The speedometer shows 0 km/h
